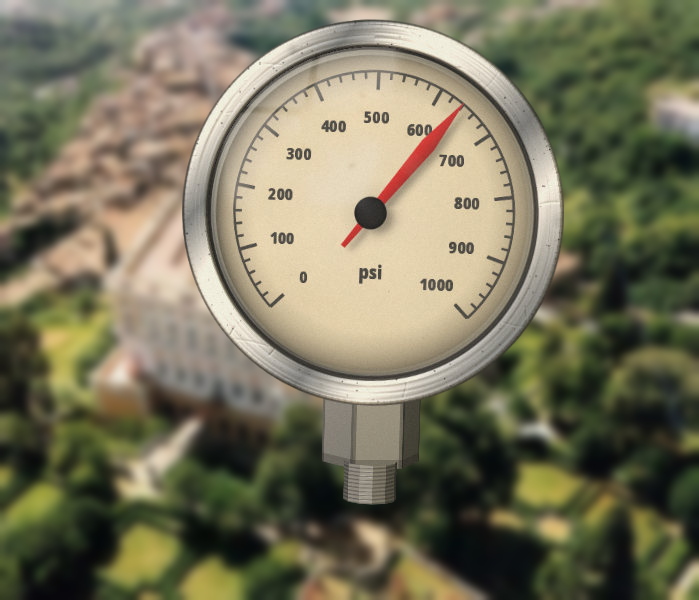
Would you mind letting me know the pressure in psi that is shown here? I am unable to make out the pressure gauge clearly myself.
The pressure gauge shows 640 psi
